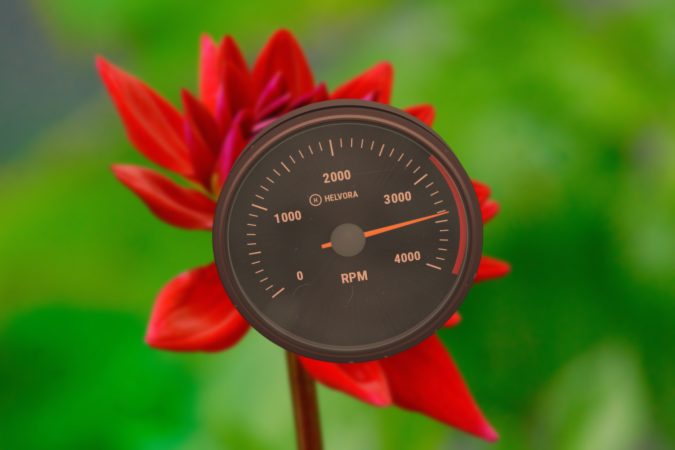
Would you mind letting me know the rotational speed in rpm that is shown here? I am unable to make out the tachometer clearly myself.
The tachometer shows 3400 rpm
